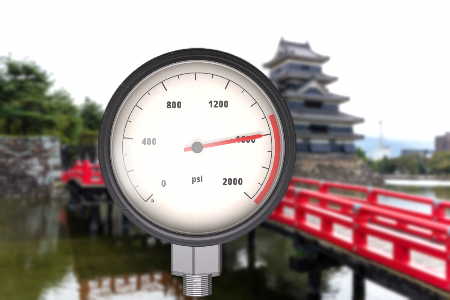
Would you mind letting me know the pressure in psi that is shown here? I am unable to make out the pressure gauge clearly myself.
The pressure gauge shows 1600 psi
